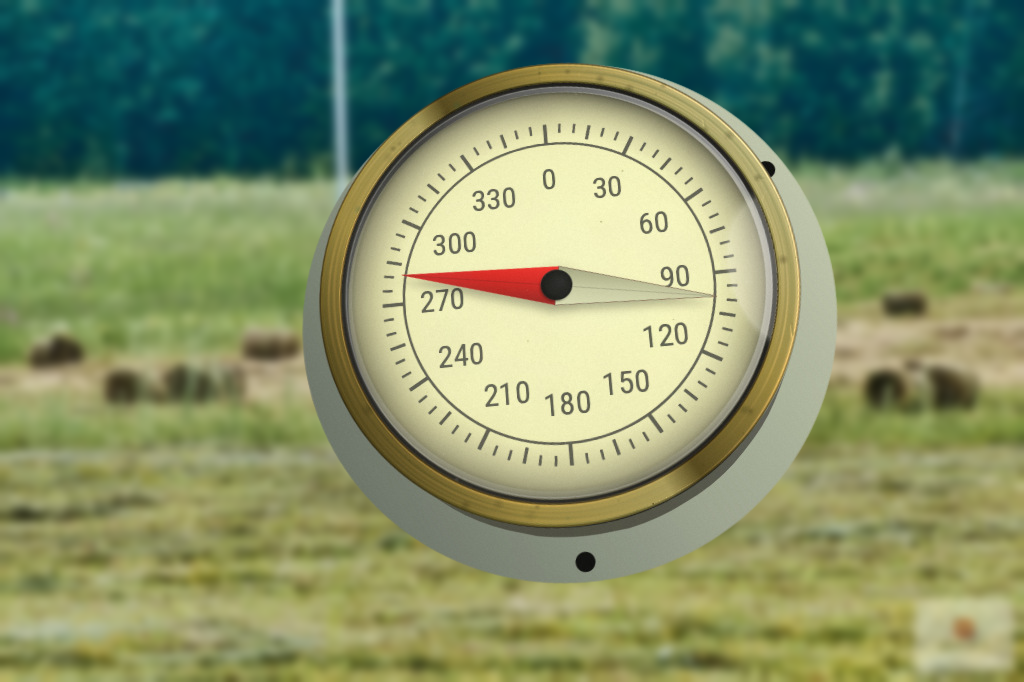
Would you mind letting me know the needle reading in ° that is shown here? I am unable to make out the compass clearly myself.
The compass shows 280 °
